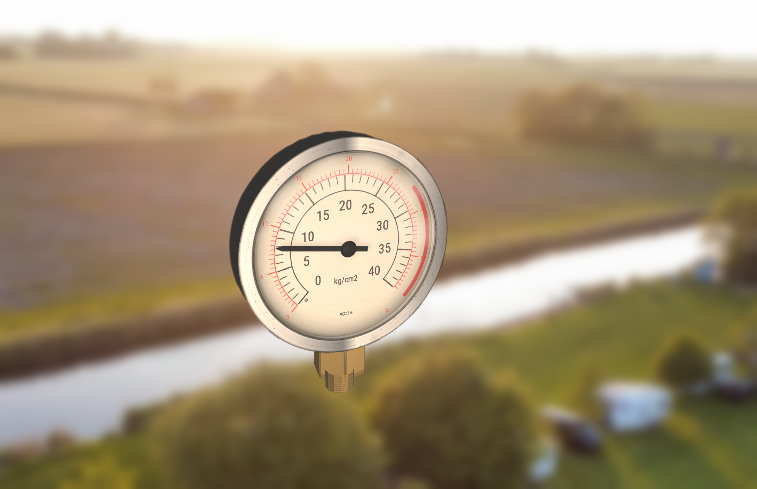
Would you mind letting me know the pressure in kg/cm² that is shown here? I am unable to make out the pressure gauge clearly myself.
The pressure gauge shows 8 kg/cm²
